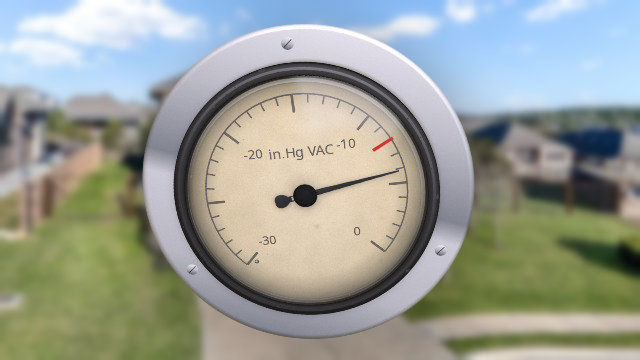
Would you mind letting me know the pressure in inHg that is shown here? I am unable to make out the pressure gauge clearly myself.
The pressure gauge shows -6 inHg
